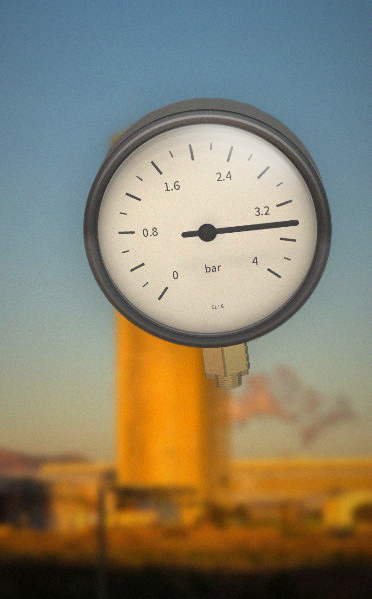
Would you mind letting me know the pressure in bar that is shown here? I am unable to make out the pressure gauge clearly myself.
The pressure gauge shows 3.4 bar
